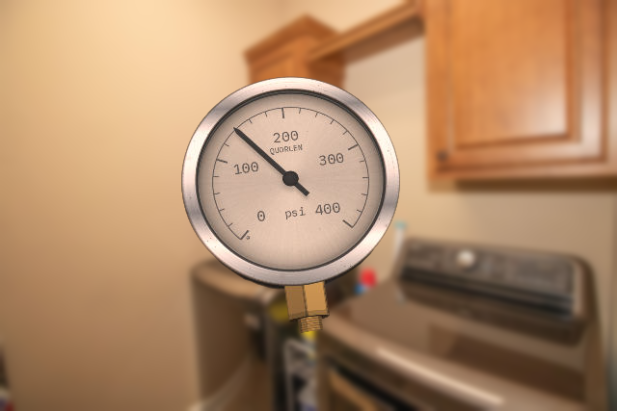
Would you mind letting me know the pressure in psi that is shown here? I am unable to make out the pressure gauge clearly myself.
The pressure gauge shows 140 psi
